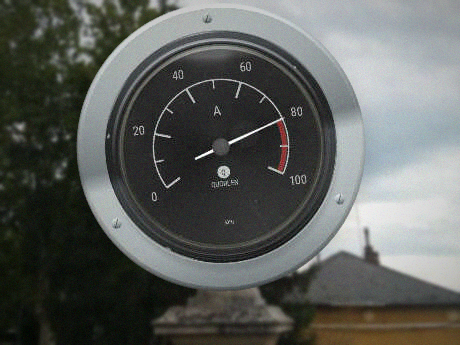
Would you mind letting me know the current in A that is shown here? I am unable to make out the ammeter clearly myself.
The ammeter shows 80 A
